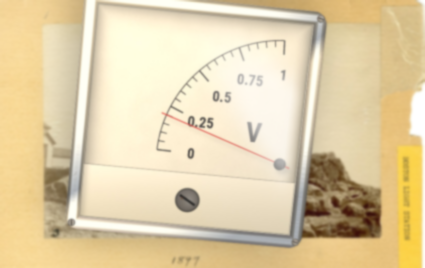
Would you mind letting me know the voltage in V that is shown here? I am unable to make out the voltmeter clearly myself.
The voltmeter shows 0.2 V
